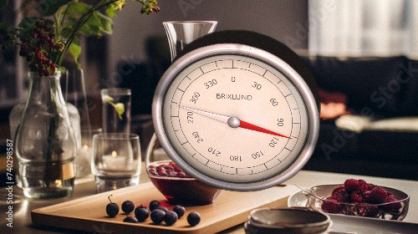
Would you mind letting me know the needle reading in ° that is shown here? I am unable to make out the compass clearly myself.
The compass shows 105 °
